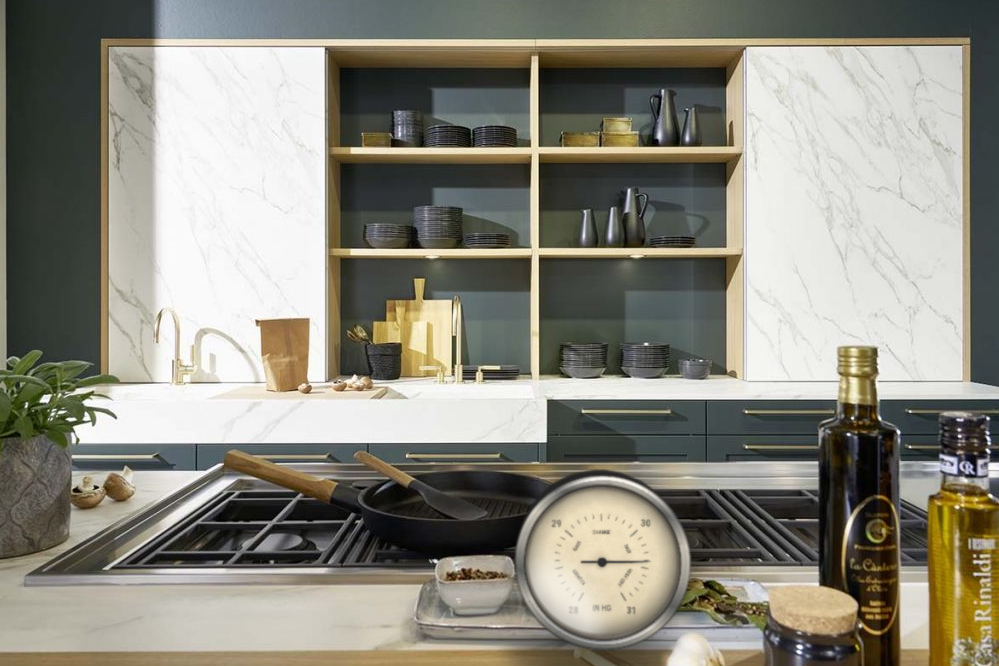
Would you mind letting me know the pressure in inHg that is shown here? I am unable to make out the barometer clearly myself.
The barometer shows 30.4 inHg
